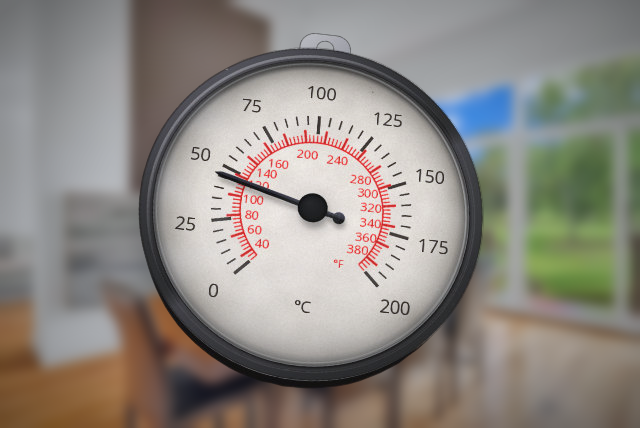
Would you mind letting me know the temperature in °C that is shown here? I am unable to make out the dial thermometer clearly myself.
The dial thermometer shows 45 °C
